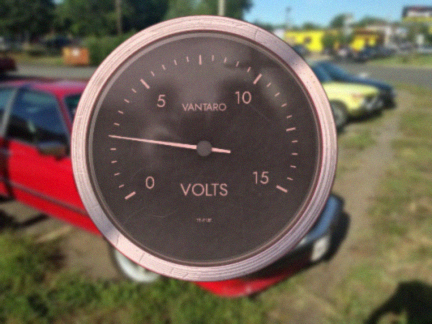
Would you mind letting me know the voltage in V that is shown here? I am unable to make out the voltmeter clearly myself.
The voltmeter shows 2.5 V
